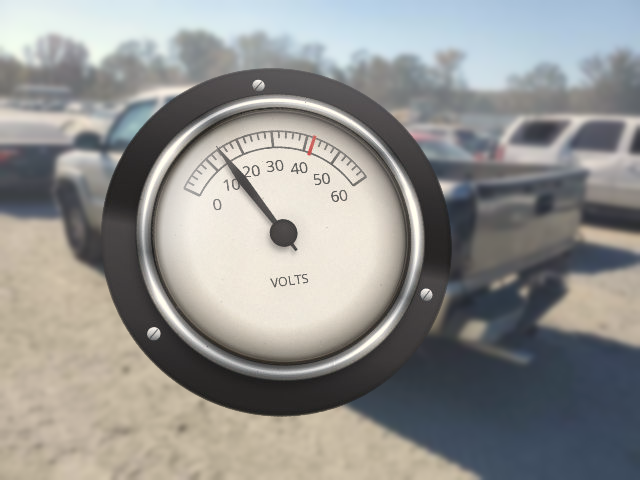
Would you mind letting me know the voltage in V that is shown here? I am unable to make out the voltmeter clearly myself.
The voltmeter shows 14 V
